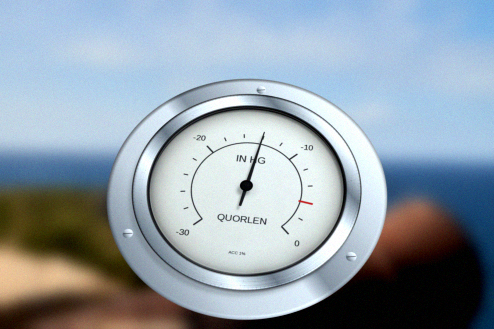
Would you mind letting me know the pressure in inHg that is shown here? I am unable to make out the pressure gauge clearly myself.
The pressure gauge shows -14 inHg
